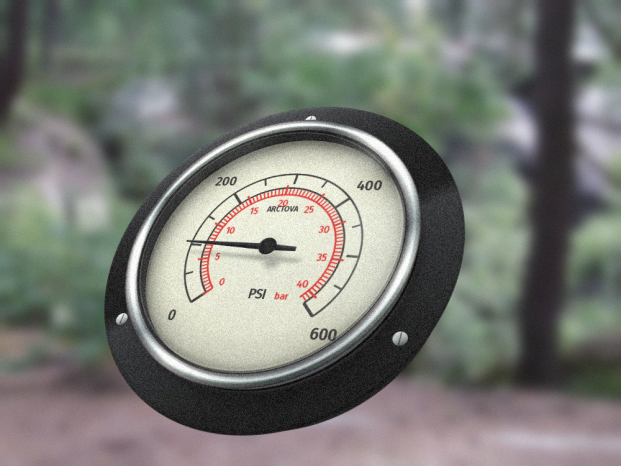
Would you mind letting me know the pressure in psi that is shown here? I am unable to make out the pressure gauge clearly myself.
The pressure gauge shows 100 psi
